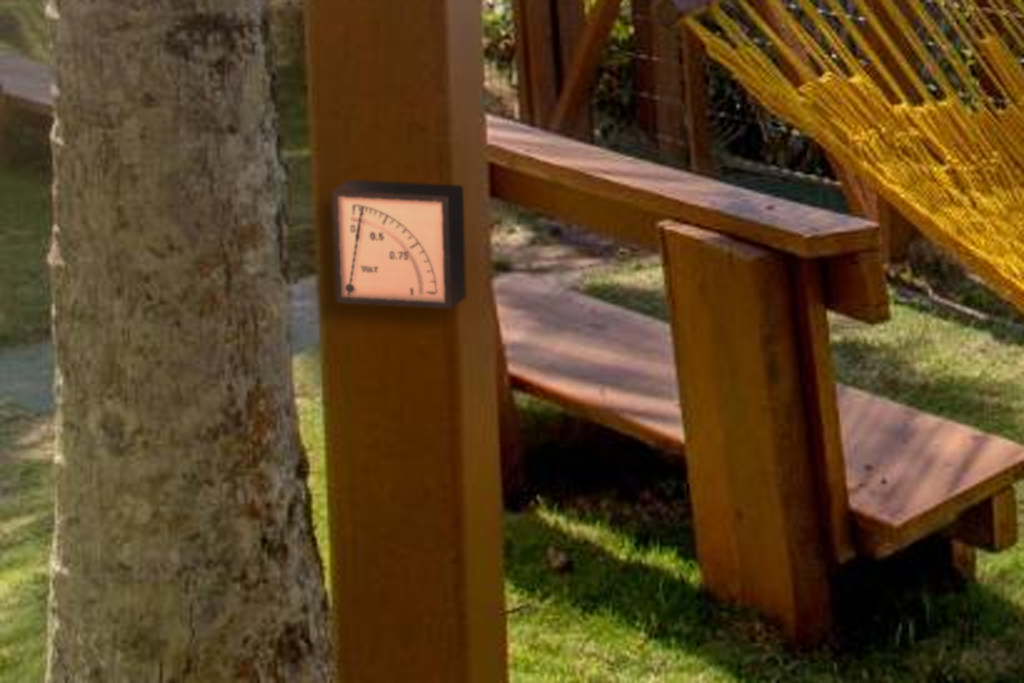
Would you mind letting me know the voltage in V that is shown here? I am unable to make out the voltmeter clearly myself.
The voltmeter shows 0.25 V
